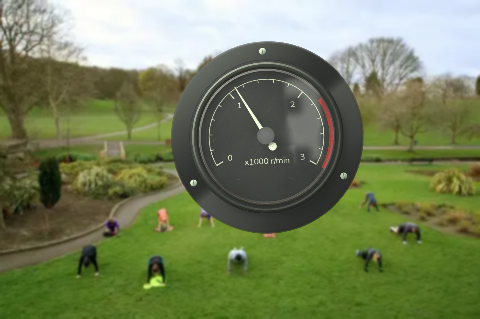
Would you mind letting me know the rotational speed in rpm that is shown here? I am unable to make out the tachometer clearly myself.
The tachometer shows 1100 rpm
